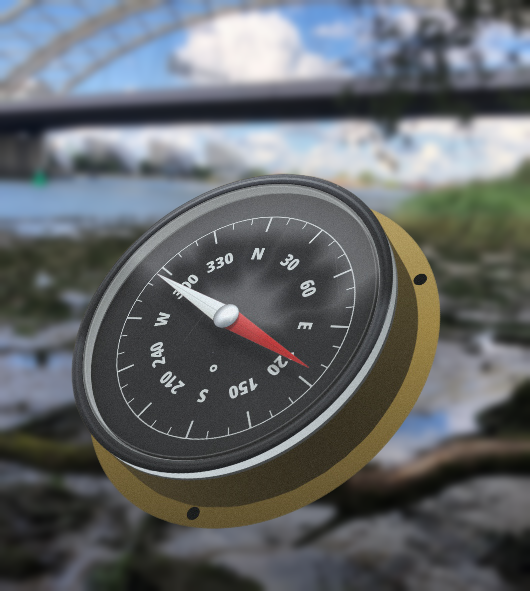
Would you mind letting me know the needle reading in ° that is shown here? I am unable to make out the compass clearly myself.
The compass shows 115 °
